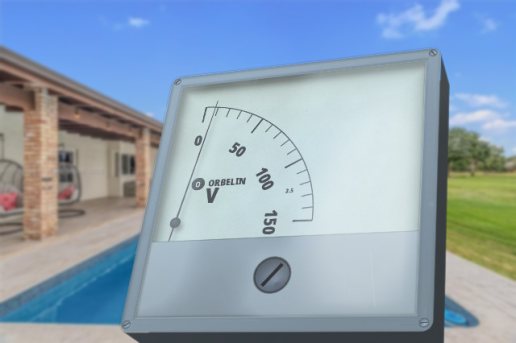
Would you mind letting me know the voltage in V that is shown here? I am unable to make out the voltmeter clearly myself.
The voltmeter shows 10 V
